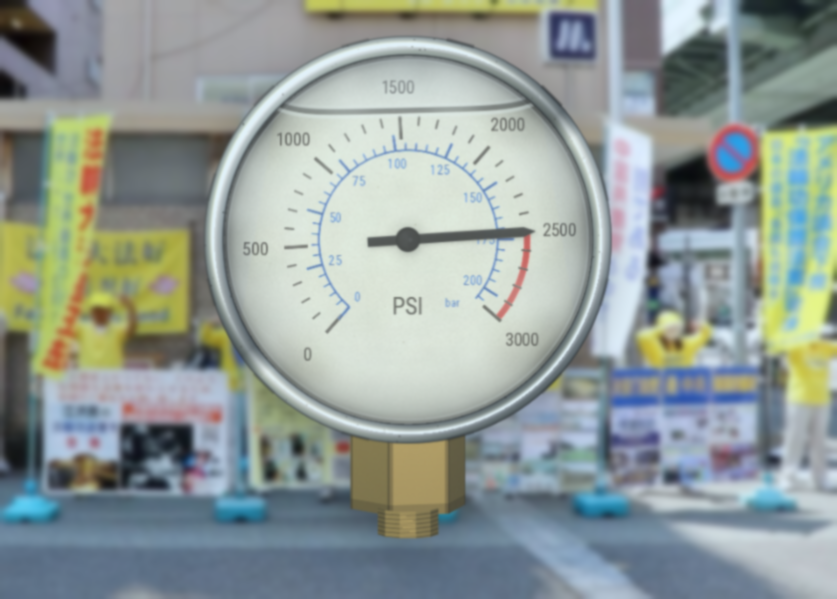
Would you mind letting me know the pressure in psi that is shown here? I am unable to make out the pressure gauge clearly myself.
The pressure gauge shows 2500 psi
